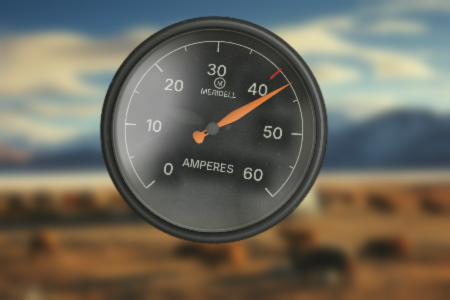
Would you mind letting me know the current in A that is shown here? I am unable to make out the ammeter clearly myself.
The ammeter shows 42.5 A
